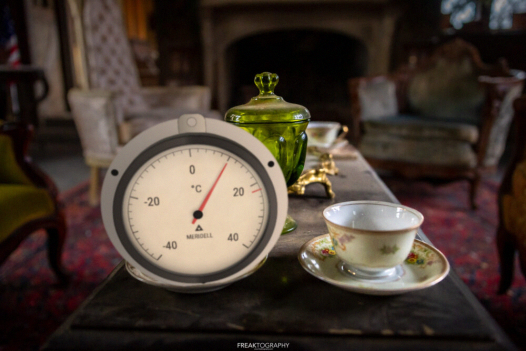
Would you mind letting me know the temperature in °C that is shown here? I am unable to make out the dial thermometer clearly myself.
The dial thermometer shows 10 °C
